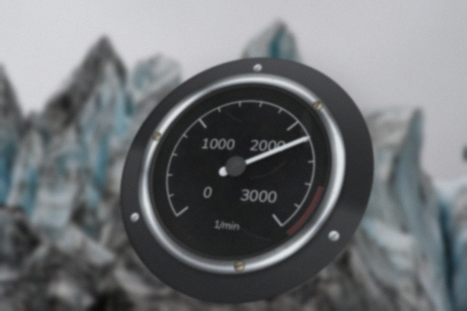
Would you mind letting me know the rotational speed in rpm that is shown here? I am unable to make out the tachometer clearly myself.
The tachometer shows 2200 rpm
